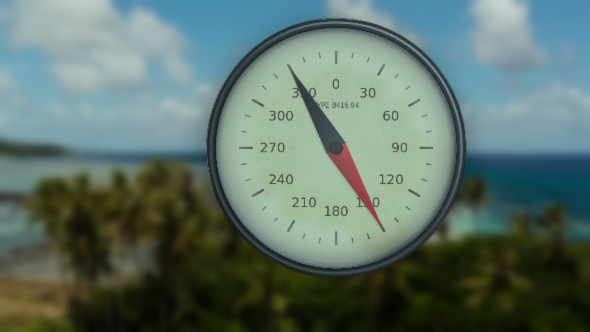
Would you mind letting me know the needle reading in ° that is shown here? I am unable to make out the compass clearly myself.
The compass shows 150 °
